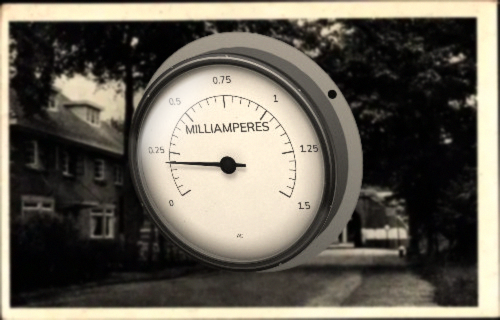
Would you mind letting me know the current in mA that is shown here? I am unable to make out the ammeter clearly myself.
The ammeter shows 0.2 mA
